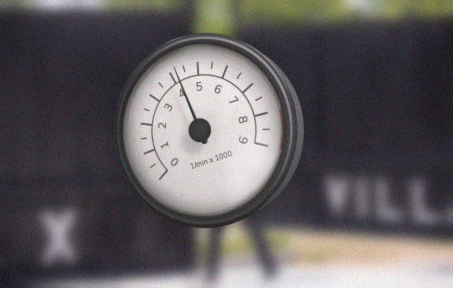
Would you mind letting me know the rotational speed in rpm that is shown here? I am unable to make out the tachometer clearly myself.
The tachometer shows 4250 rpm
